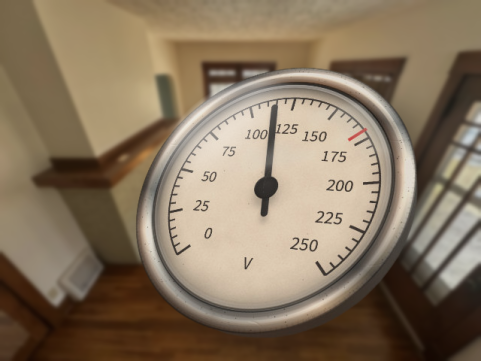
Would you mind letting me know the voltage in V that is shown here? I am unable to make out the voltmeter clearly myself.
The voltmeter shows 115 V
